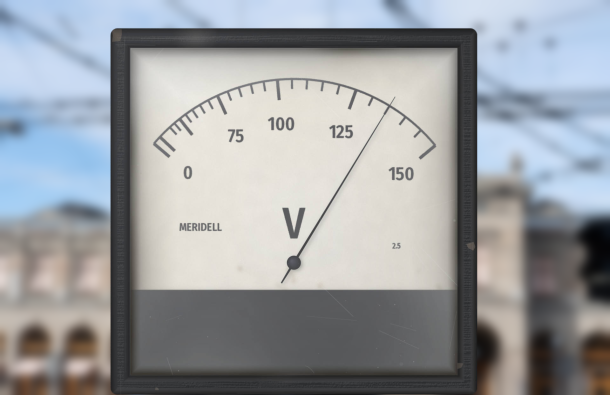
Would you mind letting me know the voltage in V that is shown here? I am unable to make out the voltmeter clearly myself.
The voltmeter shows 135 V
